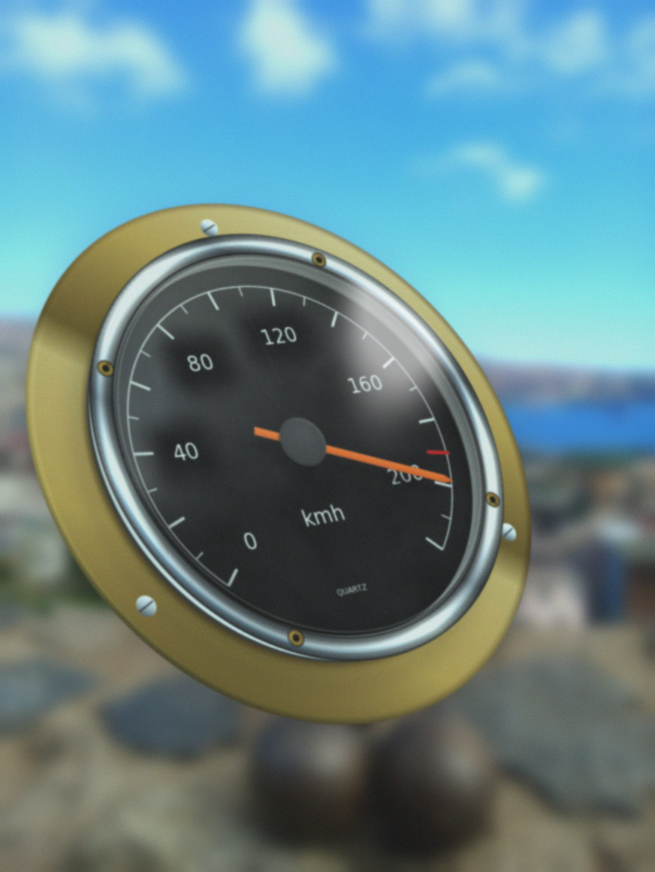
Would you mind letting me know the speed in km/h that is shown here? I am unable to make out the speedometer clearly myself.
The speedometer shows 200 km/h
